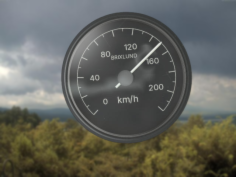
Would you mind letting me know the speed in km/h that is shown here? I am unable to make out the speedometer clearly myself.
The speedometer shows 150 km/h
